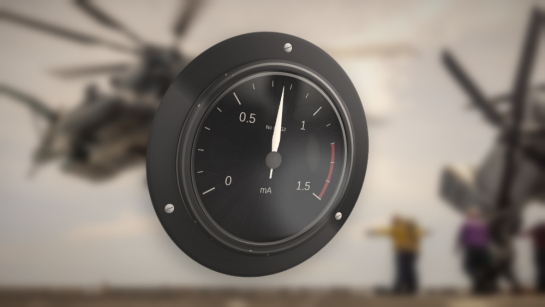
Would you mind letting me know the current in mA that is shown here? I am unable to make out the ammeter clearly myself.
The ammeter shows 0.75 mA
